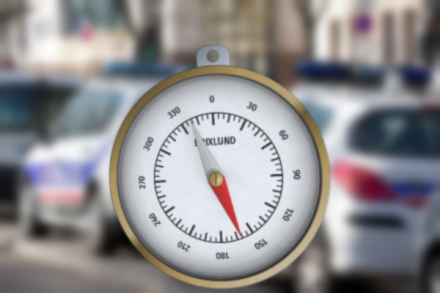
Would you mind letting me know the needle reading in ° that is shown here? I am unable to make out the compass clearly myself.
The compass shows 160 °
